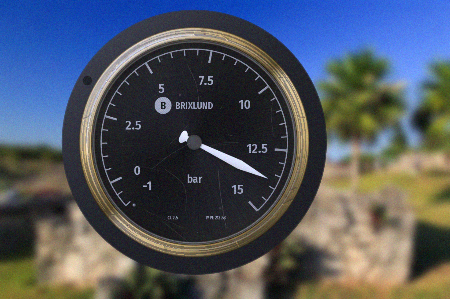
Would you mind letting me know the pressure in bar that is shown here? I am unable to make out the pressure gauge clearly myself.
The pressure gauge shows 13.75 bar
